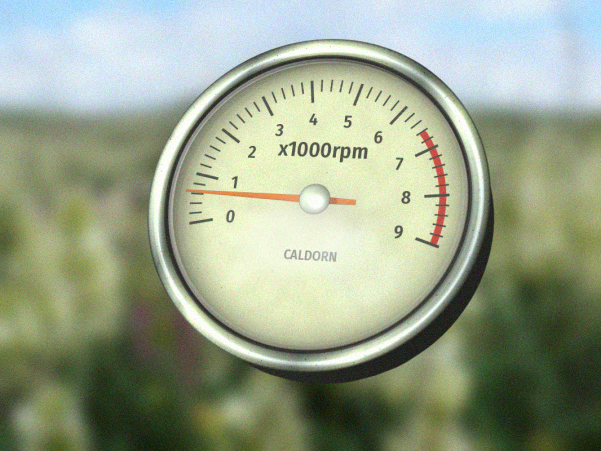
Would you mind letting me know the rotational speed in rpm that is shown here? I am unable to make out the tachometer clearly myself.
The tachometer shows 600 rpm
